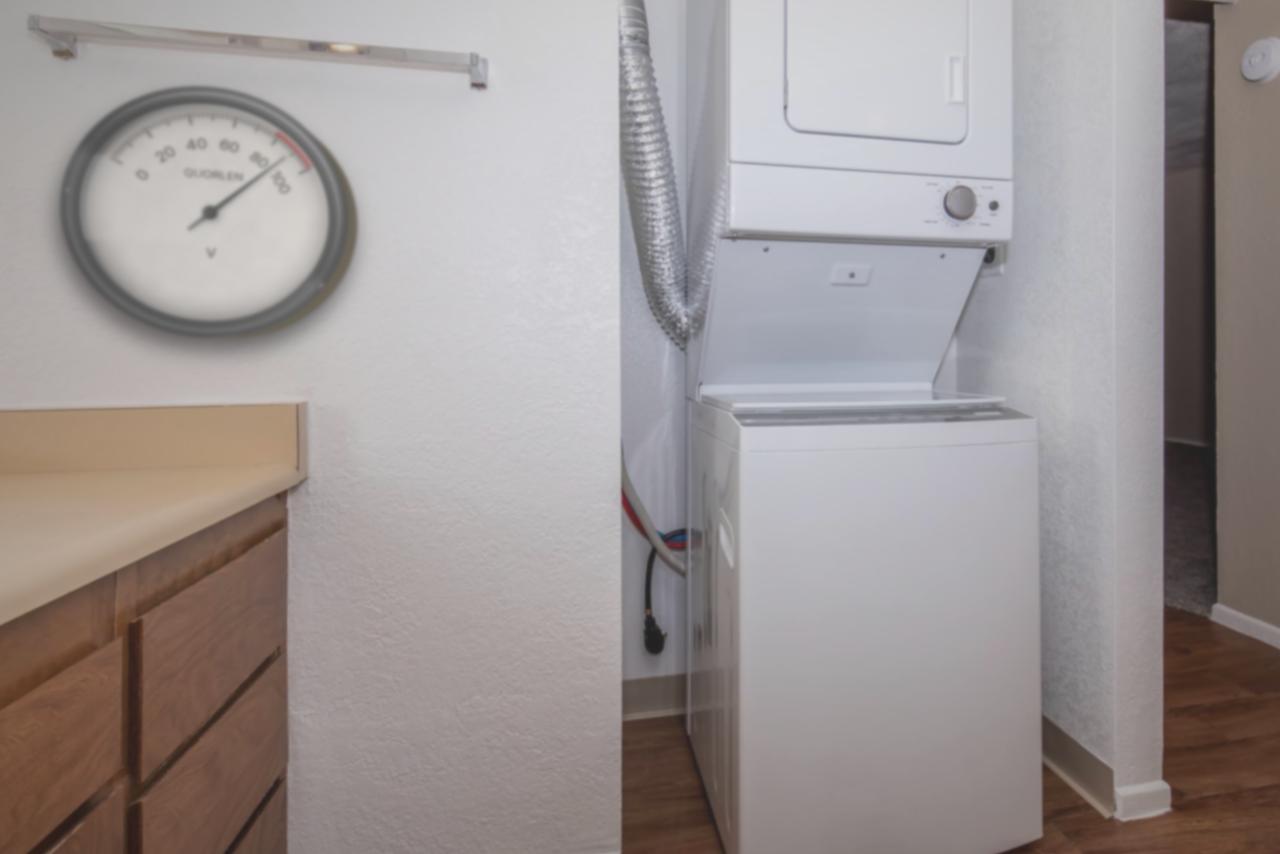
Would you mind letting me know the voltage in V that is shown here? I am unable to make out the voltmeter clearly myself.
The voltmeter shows 90 V
